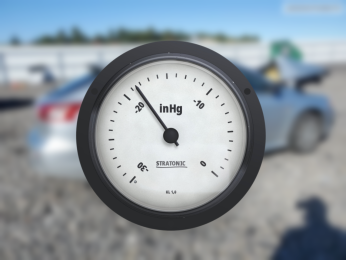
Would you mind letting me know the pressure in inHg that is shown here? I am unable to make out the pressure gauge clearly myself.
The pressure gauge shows -18.5 inHg
